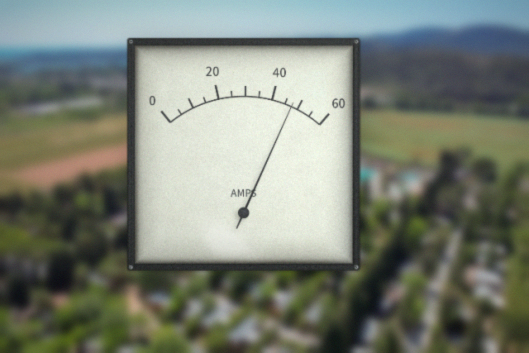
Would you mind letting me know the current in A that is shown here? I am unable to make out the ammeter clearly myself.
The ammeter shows 47.5 A
